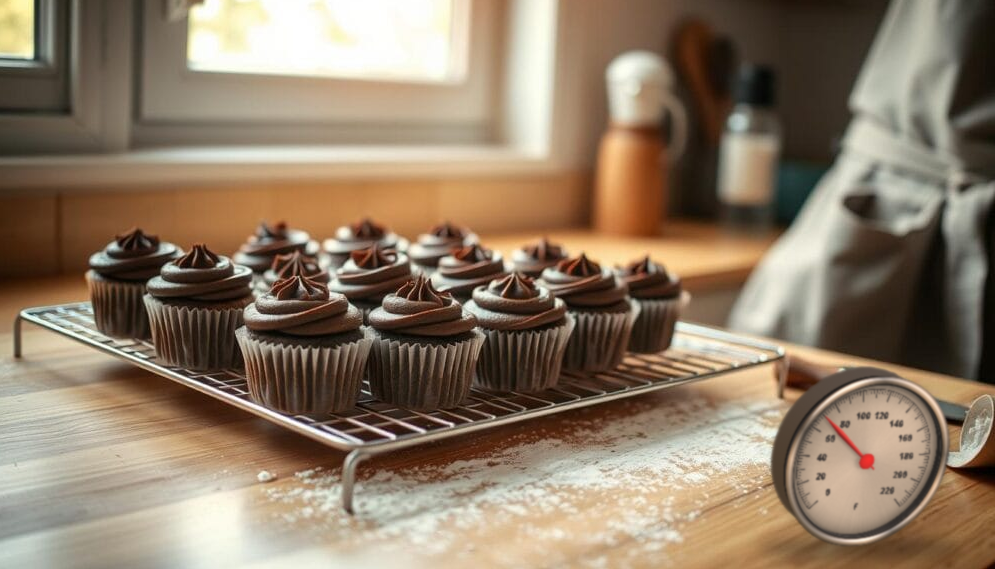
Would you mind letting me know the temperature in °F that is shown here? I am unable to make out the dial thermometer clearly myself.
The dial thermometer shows 70 °F
